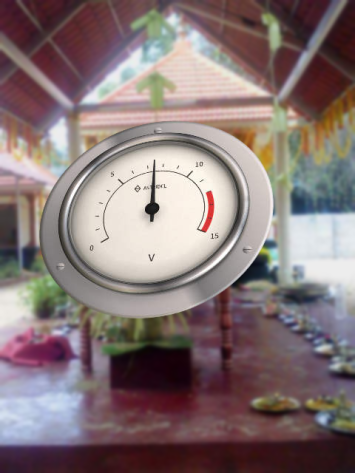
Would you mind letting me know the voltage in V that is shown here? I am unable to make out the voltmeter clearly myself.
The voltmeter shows 7.5 V
